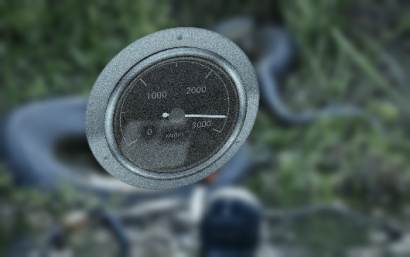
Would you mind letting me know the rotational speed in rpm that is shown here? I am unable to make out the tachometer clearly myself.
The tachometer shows 2750 rpm
